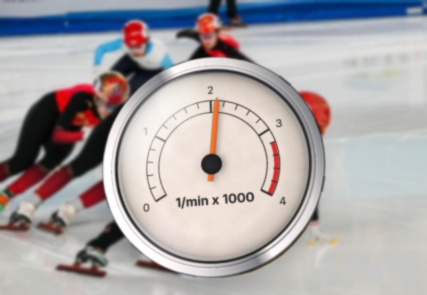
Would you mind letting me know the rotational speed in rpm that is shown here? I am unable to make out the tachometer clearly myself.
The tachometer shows 2100 rpm
